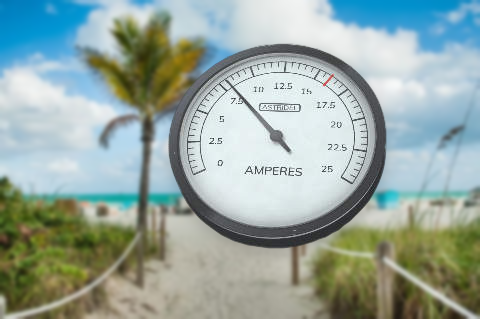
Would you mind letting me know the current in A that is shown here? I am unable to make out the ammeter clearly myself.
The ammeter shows 8 A
